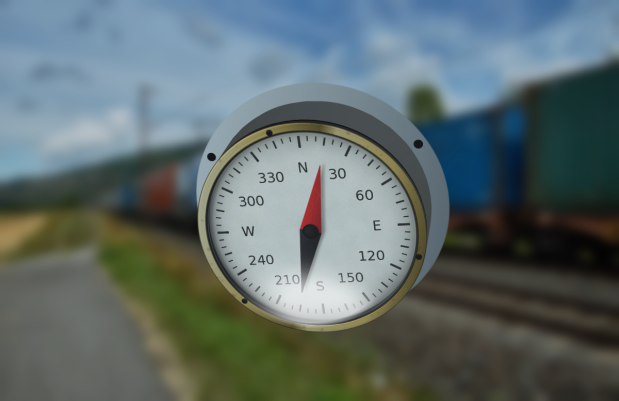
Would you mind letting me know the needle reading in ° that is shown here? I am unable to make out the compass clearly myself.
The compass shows 15 °
